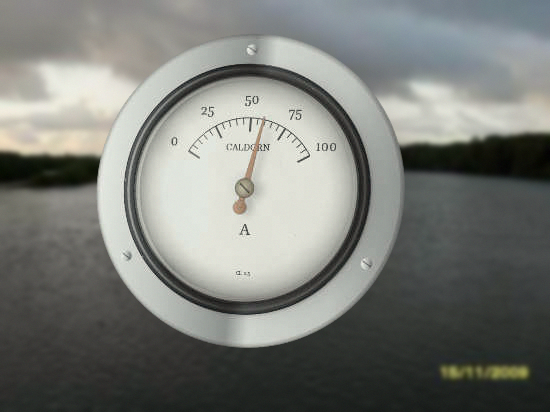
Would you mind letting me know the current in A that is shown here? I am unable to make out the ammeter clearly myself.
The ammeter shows 60 A
